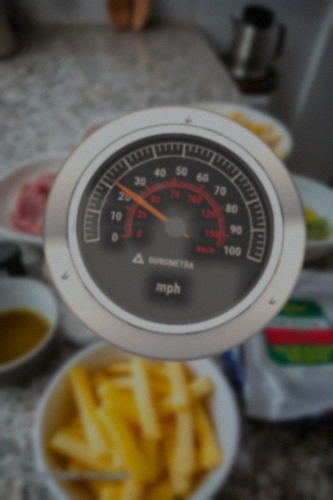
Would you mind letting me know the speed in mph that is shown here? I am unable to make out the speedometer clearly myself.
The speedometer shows 22 mph
